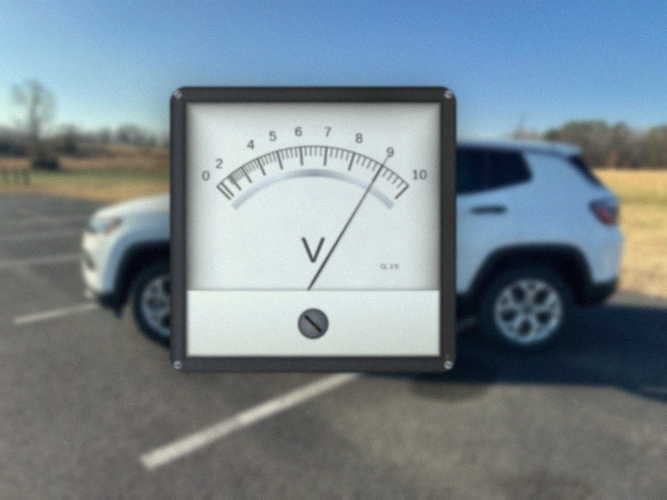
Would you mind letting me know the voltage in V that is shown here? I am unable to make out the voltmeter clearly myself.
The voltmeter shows 9 V
